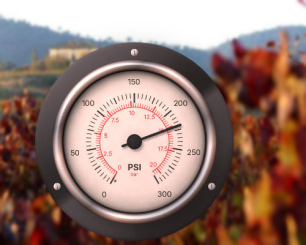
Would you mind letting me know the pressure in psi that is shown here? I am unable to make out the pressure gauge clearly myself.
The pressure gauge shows 220 psi
